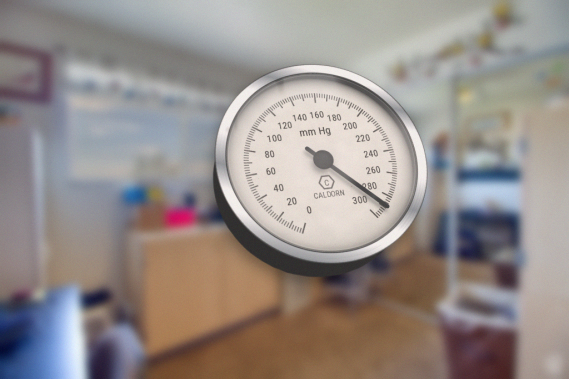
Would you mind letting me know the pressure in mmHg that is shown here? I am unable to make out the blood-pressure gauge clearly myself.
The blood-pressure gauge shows 290 mmHg
